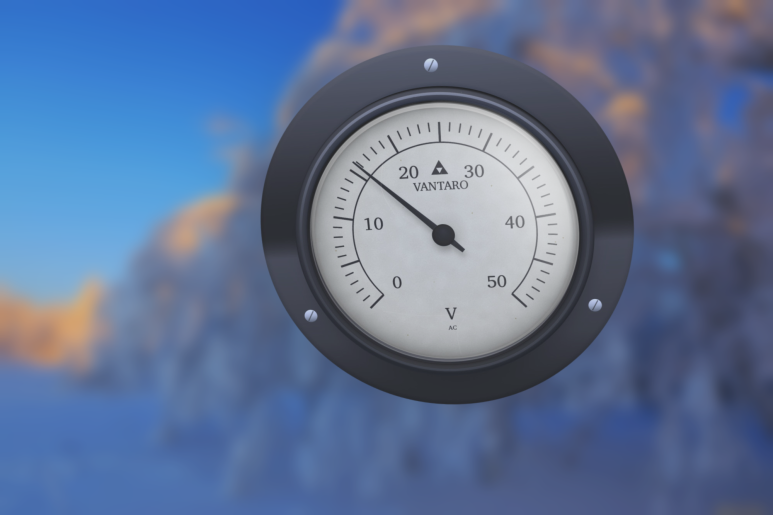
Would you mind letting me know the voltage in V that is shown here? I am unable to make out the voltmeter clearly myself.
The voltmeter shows 16 V
